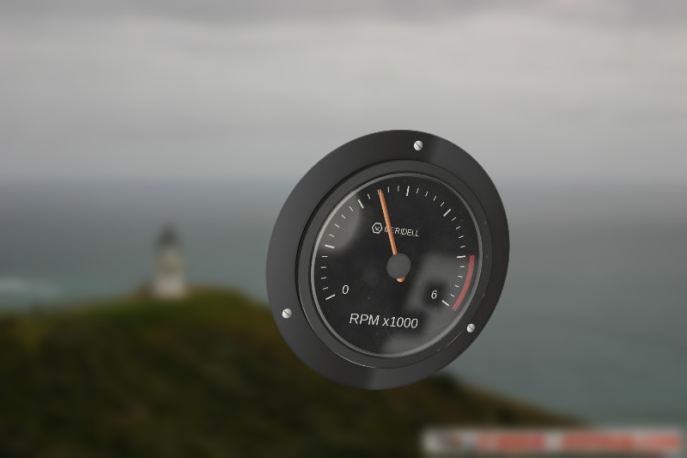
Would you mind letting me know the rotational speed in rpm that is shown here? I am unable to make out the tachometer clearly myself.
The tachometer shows 2400 rpm
